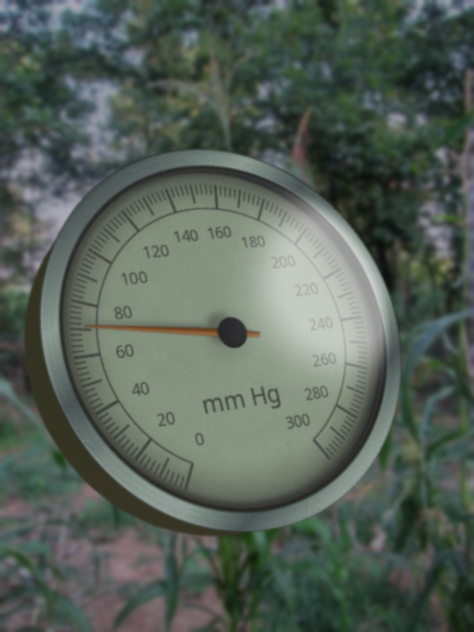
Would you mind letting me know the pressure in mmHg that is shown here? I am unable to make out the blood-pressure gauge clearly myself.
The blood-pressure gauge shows 70 mmHg
